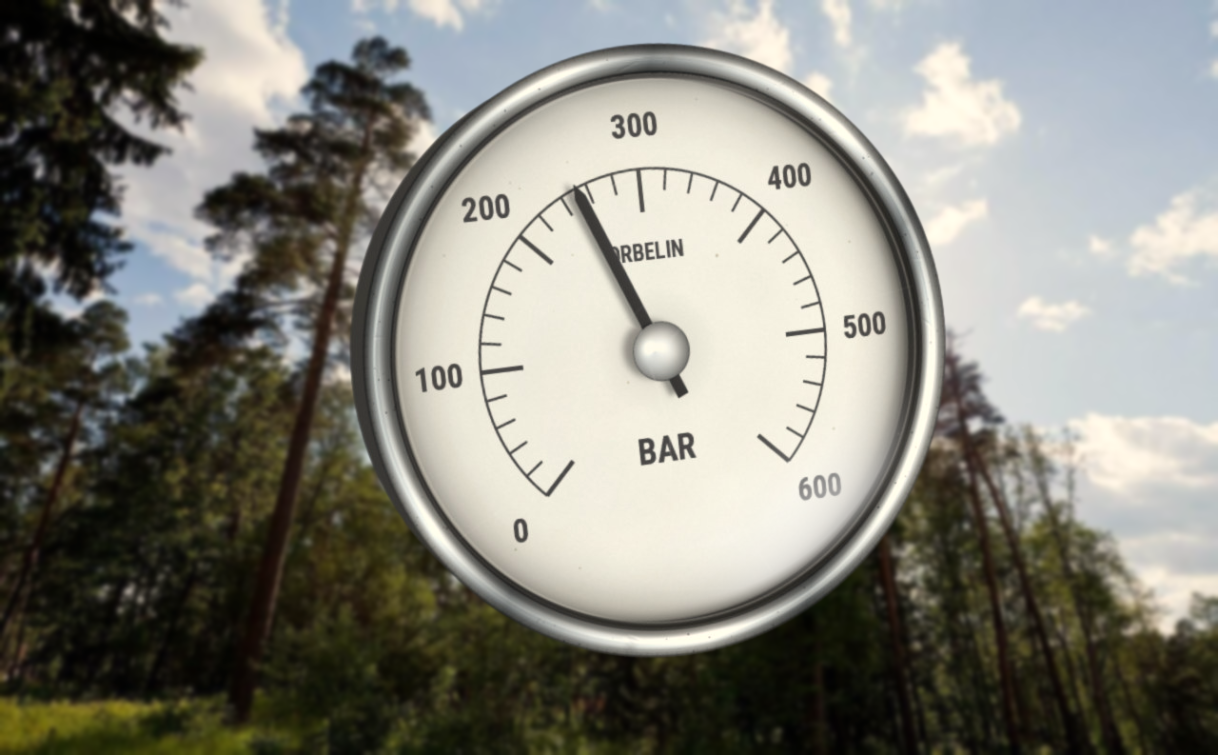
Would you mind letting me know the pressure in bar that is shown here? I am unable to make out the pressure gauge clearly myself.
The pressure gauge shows 250 bar
